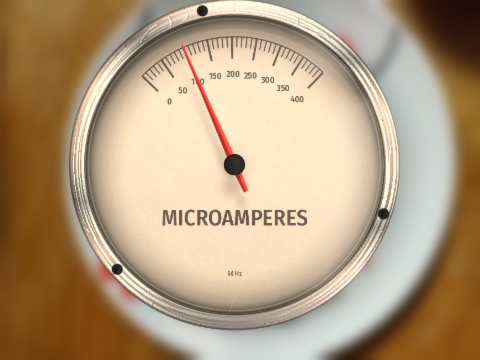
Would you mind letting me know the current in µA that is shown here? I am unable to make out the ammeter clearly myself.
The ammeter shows 100 µA
